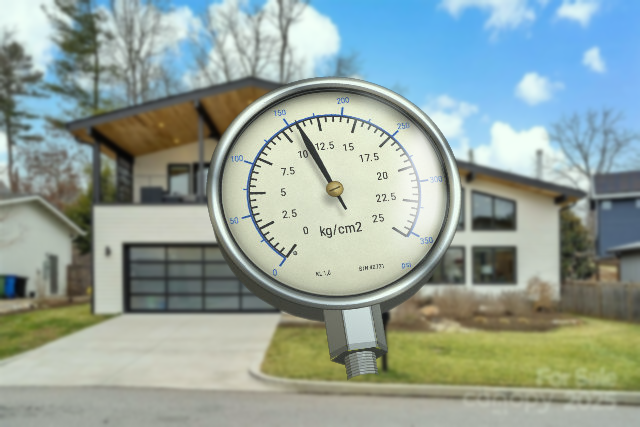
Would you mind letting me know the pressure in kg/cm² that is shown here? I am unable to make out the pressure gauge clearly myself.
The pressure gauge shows 11 kg/cm²
